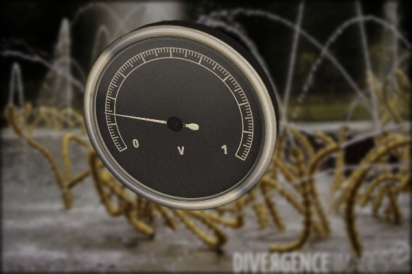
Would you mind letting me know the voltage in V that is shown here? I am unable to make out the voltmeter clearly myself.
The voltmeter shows 0.15 V
